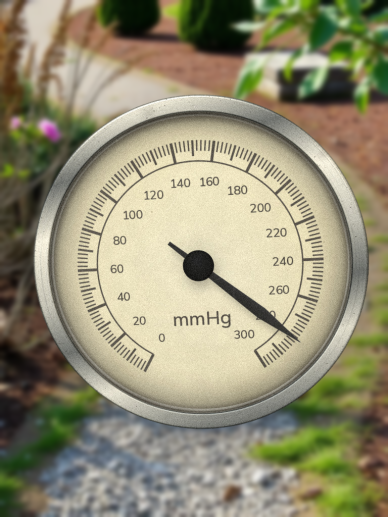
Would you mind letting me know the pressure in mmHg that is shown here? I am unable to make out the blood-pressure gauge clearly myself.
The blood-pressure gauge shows 280 mmHg
